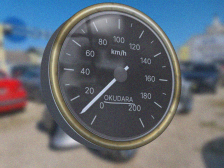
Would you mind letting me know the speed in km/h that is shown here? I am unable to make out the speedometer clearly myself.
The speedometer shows 10 km/h
